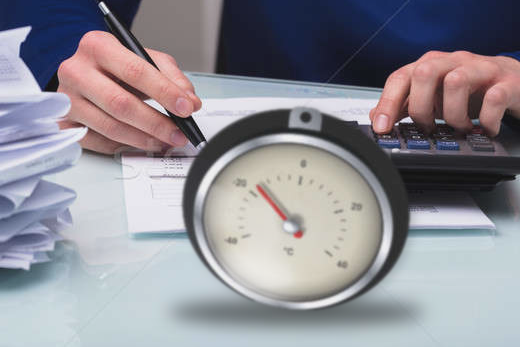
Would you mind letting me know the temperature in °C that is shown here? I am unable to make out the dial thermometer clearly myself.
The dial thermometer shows -16 °C
